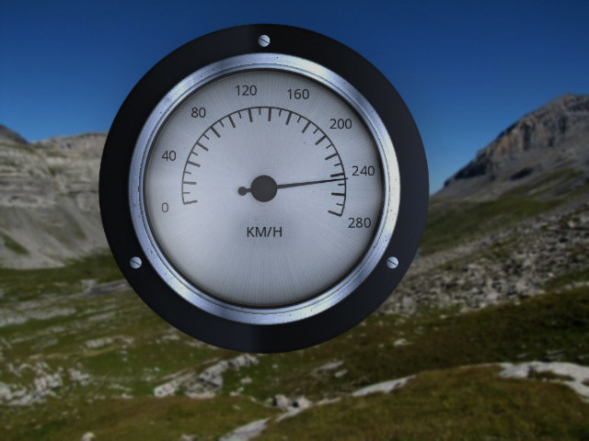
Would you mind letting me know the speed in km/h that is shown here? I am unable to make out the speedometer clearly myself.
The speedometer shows 245 km/h
